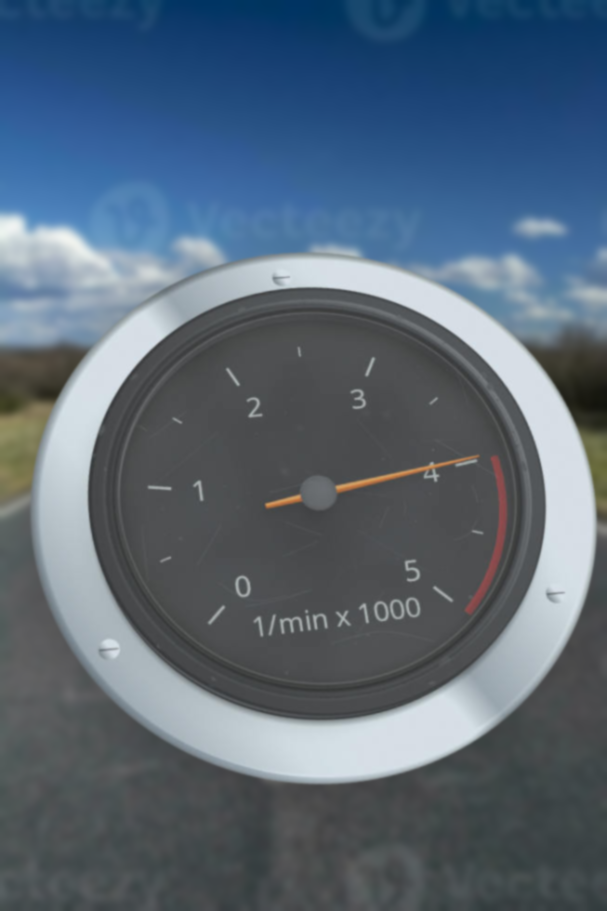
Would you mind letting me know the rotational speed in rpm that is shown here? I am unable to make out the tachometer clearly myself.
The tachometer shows 4000 rpm
